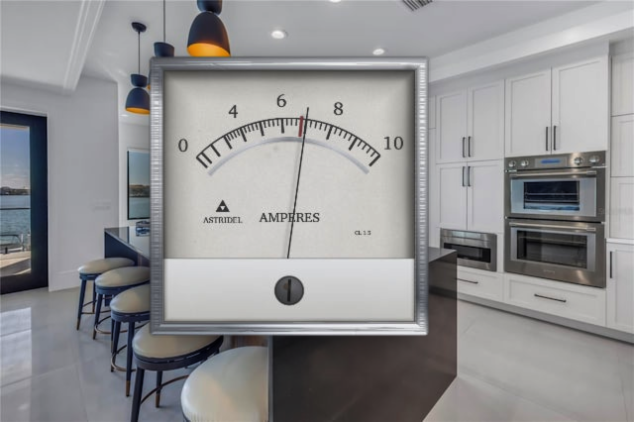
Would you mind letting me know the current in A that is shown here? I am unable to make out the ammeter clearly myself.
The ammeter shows 7 A
